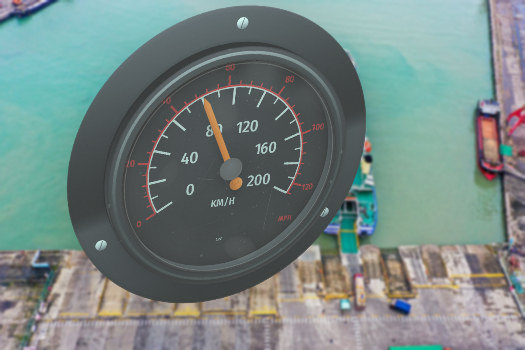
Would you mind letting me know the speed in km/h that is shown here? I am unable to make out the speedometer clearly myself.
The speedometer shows 80 km/h
